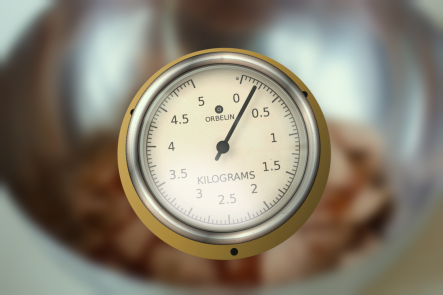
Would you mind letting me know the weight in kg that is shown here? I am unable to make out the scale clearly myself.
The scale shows 0.2 kg
